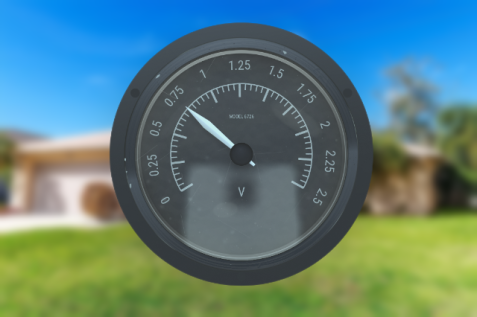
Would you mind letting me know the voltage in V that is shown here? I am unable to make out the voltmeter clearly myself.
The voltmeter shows 0.75 V
